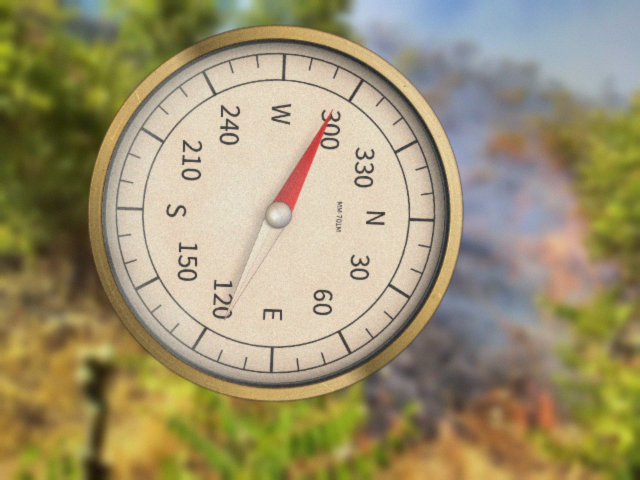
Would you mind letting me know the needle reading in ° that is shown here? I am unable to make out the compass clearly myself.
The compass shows 295 °
